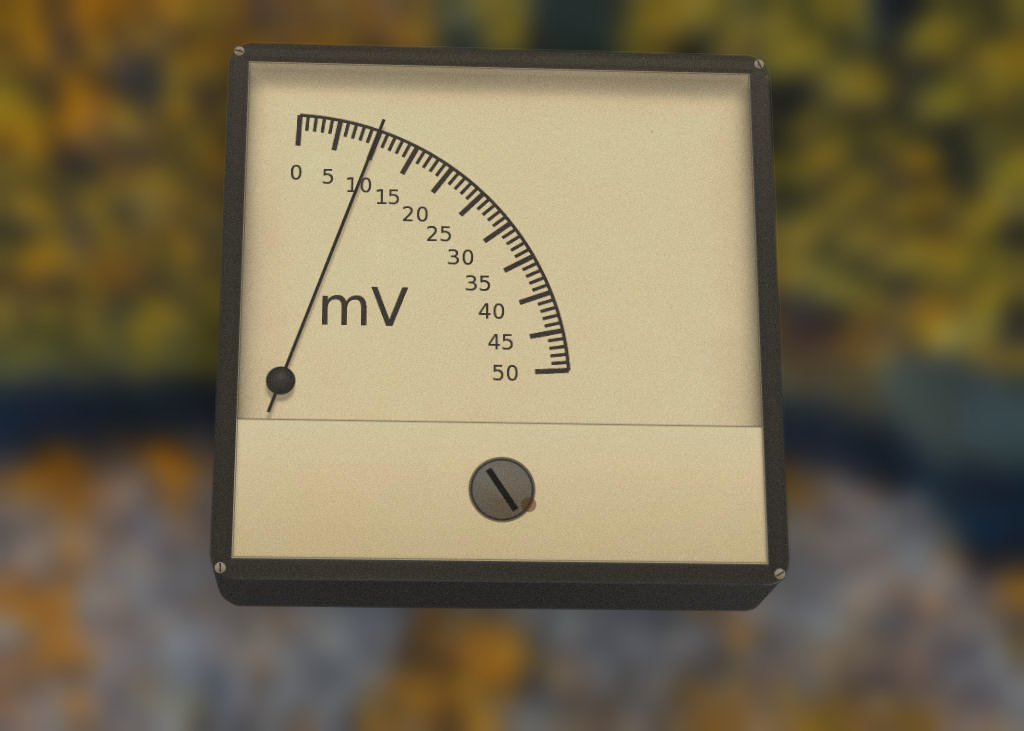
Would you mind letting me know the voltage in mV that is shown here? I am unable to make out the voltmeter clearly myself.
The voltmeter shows 10 mV
